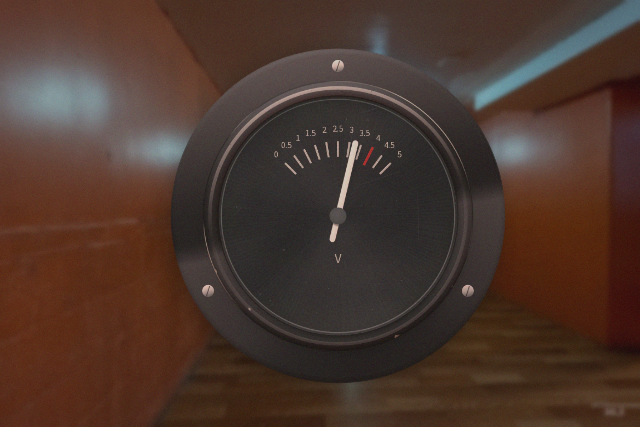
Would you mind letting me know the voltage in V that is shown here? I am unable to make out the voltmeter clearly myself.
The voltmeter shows 3.25 V
